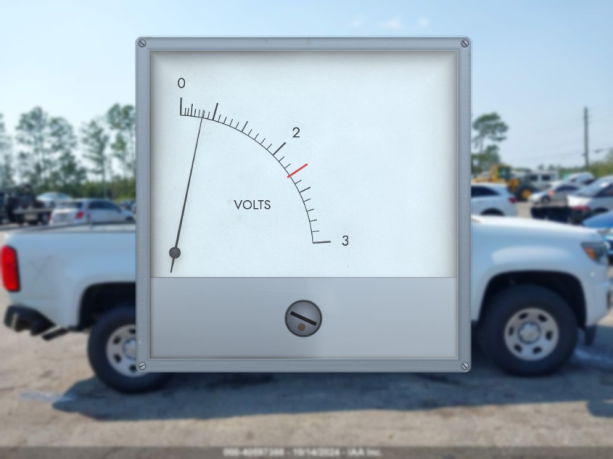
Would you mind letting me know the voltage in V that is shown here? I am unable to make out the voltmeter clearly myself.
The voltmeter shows 0.8 V
